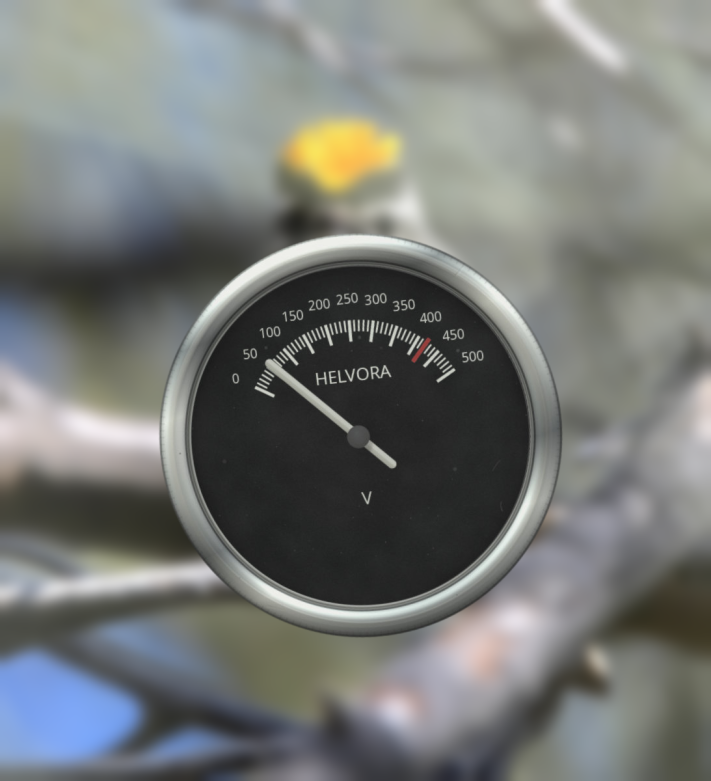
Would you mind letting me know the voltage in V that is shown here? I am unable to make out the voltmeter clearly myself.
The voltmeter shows 60 V
